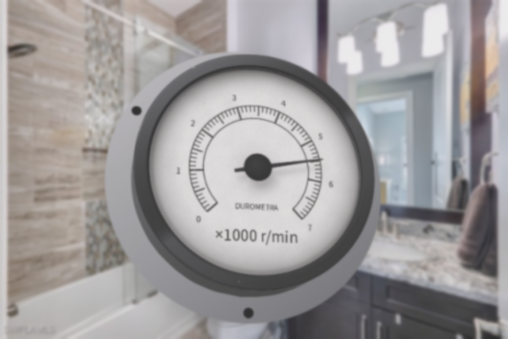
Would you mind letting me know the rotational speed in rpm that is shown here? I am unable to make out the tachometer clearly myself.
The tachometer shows 5500 rpm
